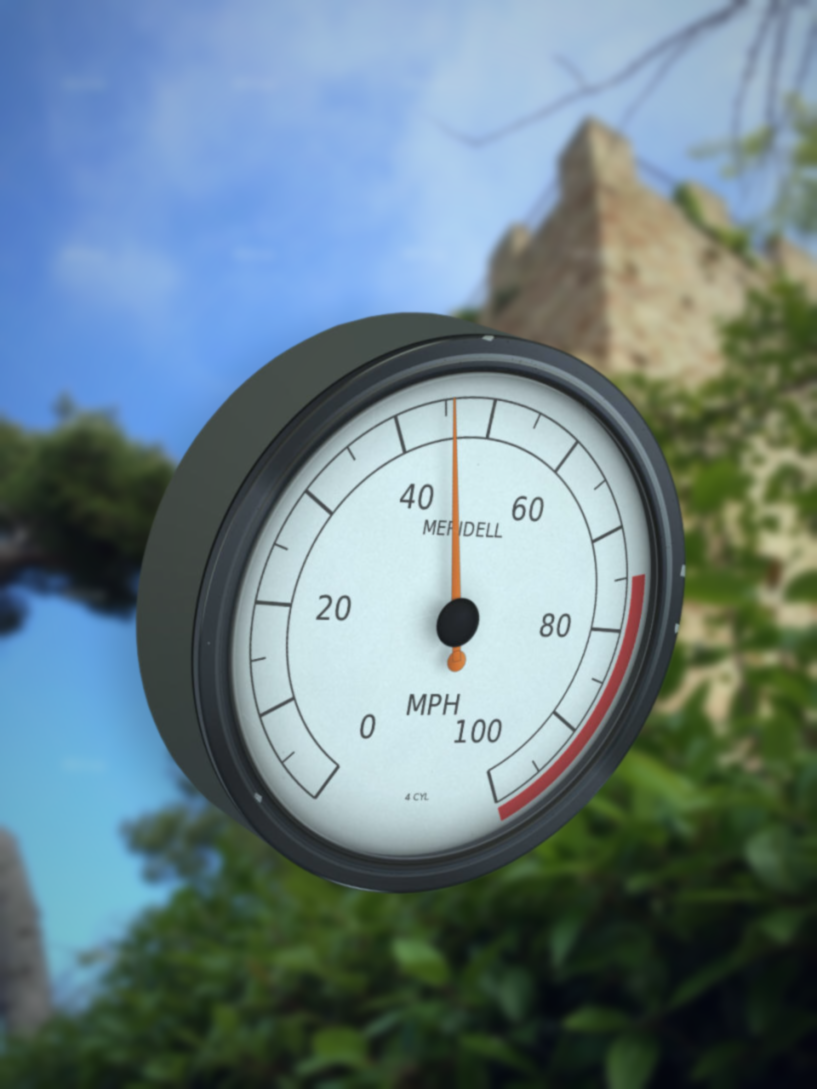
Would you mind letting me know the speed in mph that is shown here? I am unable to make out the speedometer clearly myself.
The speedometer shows 45 mph
